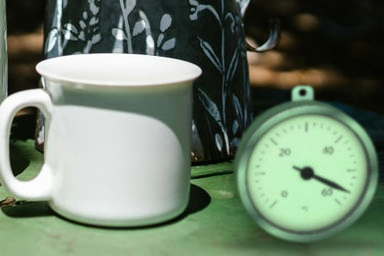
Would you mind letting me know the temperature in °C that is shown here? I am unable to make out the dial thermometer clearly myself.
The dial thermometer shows 56 °C
